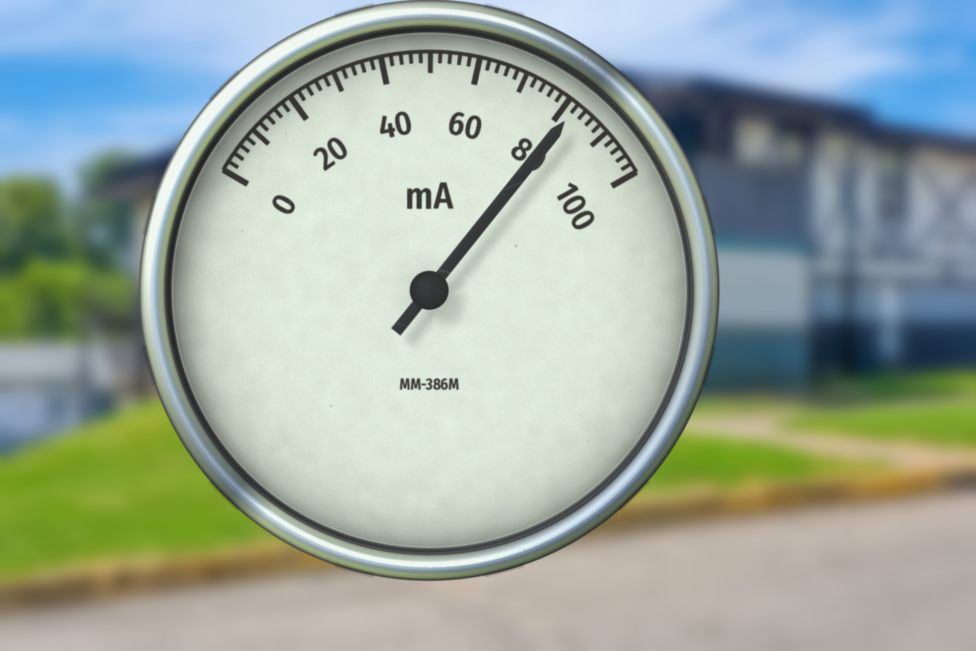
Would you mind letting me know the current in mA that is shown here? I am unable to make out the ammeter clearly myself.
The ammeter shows 82 mA
